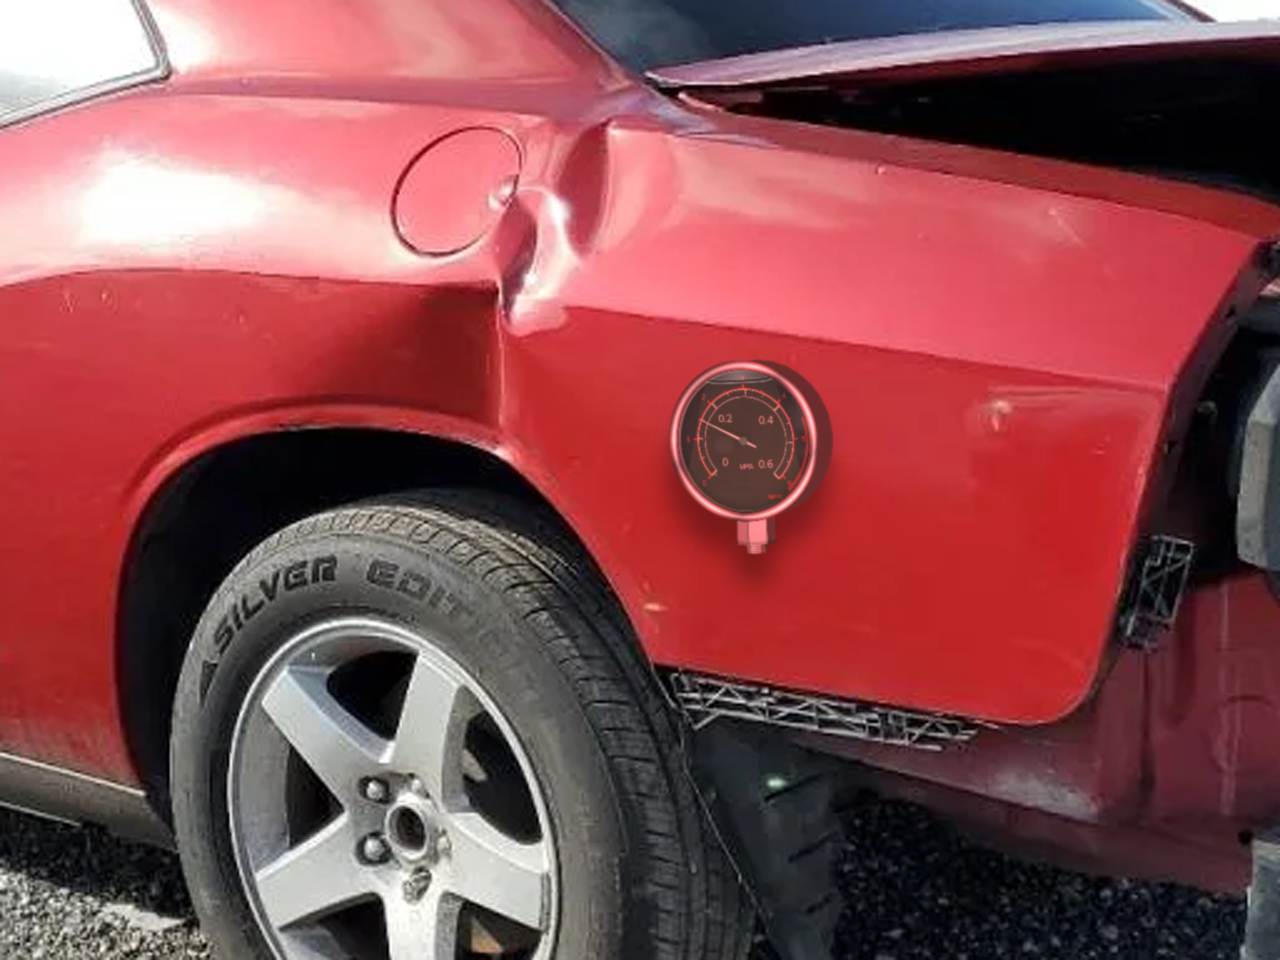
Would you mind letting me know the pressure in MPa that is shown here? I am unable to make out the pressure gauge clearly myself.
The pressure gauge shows 0.15 MPa
